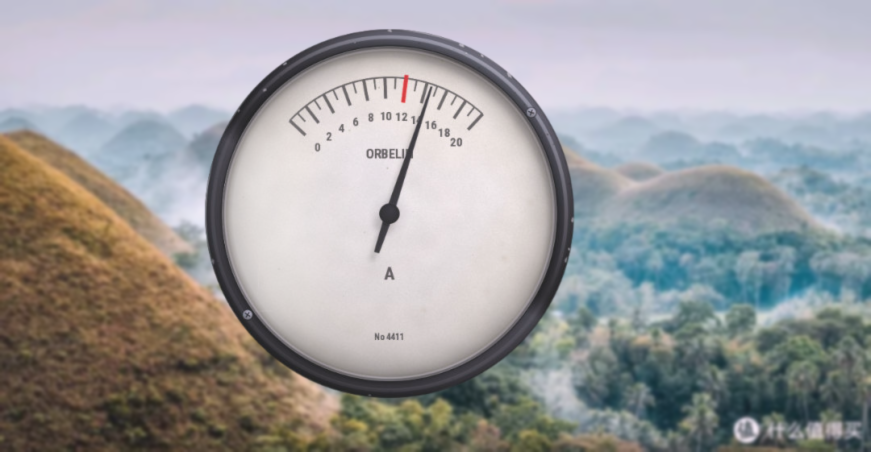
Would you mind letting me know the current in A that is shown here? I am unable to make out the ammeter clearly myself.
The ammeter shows 14.5 A
